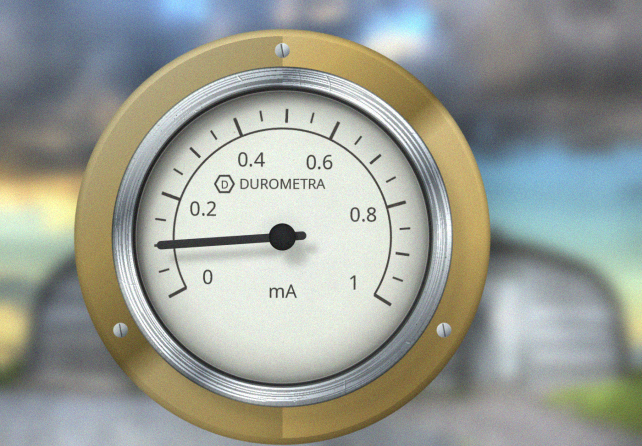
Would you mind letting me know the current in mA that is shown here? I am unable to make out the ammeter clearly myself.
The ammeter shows 0.1 mA
